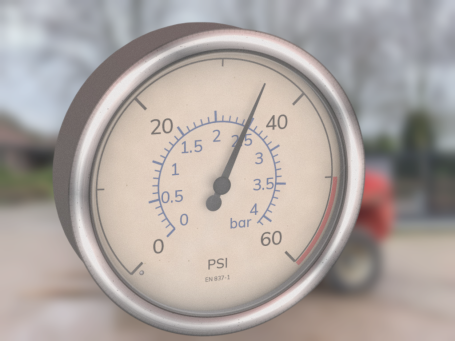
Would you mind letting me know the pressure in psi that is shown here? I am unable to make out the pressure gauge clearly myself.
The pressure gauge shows 35 psi
